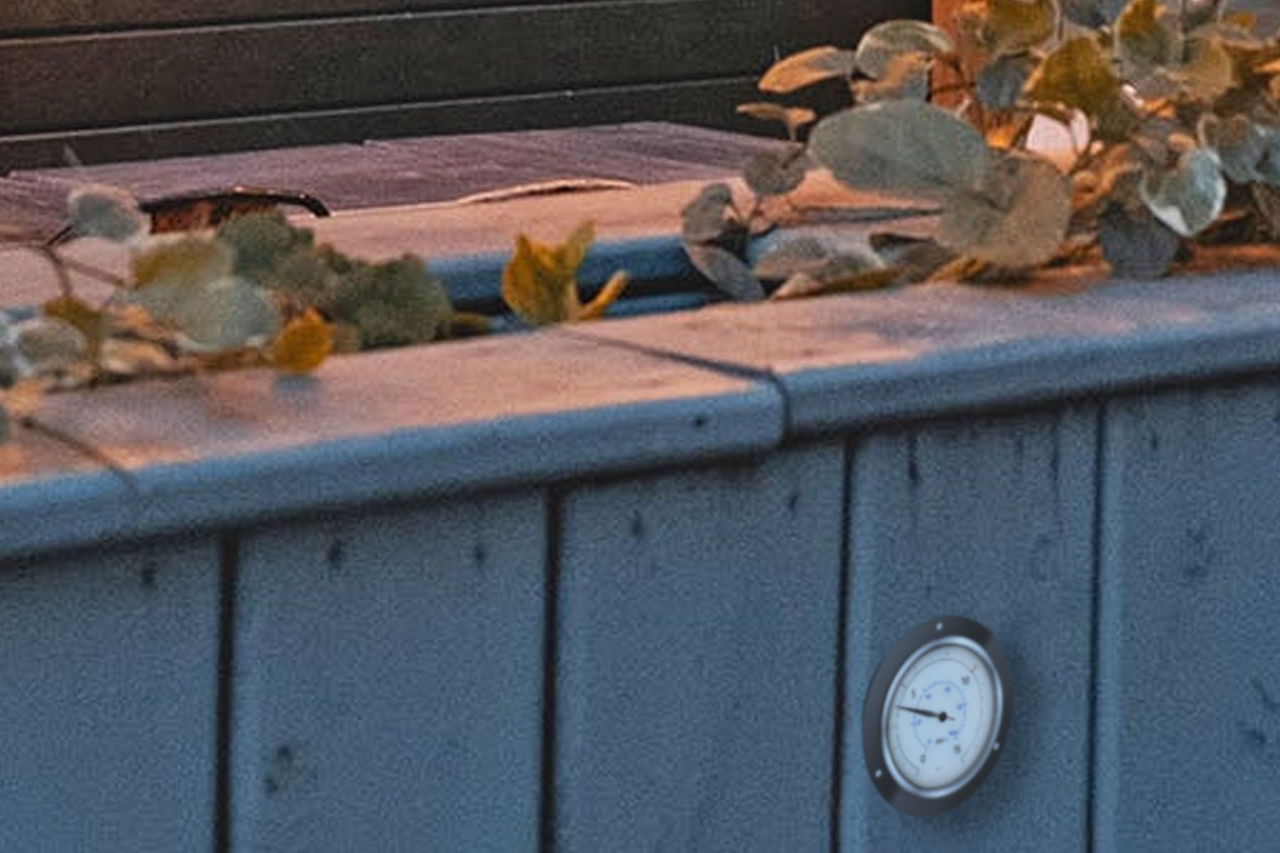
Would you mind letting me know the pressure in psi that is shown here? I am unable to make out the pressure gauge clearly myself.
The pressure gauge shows 4 psi
